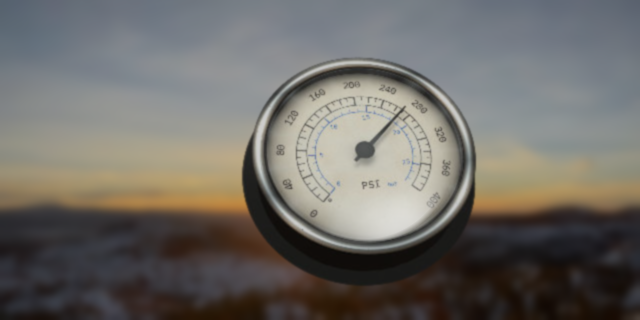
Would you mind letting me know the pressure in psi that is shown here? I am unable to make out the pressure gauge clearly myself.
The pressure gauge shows 270 psi
